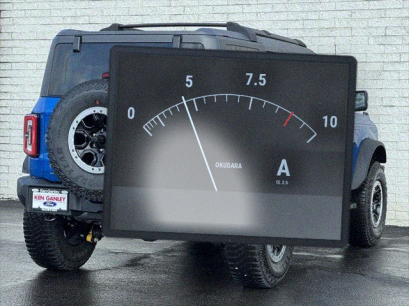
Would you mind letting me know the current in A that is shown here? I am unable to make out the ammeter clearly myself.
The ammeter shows 4.5 A
